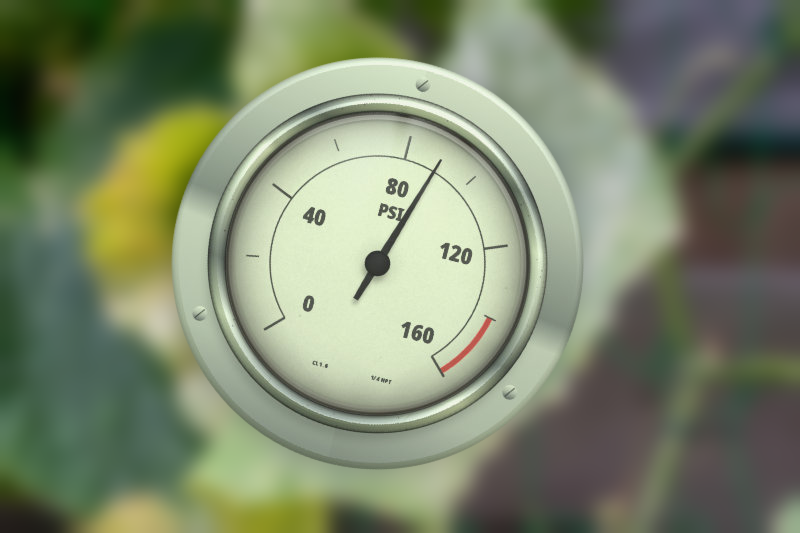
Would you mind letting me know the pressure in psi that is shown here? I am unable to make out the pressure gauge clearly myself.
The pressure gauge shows 90 psi
